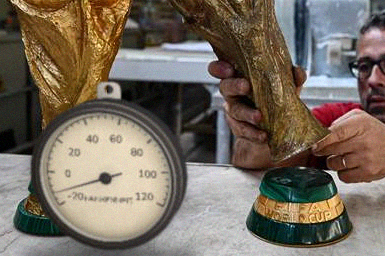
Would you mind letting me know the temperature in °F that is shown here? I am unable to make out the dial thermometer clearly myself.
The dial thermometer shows -12 °F
